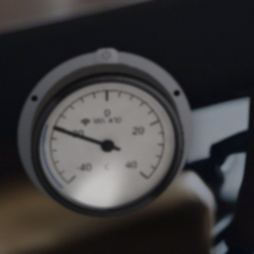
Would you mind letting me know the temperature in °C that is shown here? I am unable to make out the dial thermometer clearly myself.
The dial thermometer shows -20 °C
